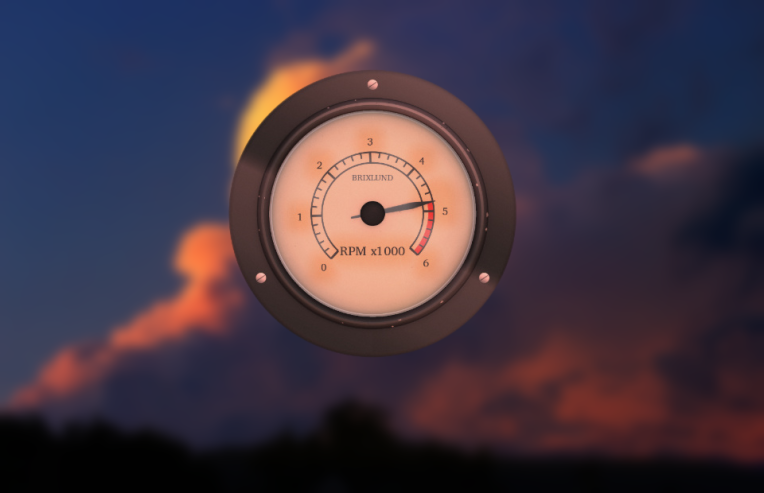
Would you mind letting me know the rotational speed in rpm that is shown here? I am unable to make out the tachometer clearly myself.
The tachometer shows 4800 rpm
